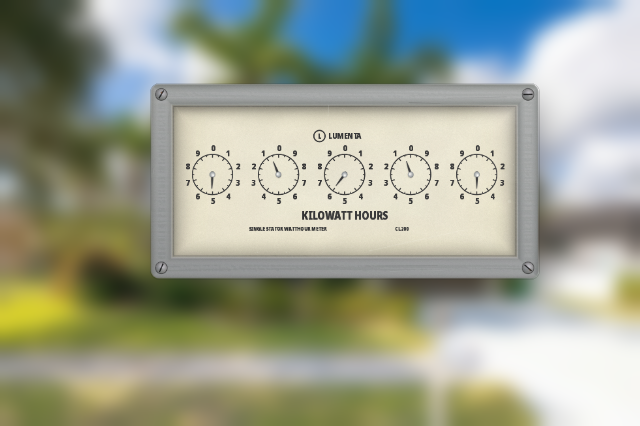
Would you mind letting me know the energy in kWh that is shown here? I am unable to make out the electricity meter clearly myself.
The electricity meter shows 50605 kWh
